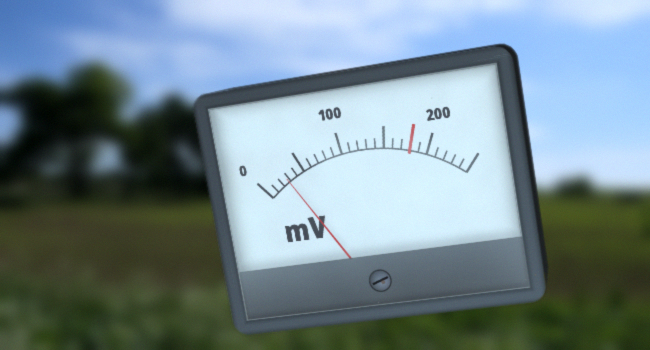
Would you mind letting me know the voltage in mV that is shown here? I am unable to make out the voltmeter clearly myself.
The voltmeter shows 30 mV
